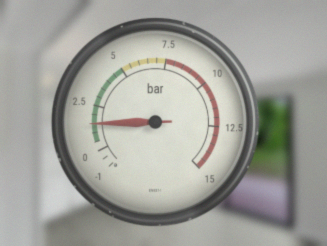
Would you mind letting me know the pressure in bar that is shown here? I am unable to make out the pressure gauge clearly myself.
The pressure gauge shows 1.5 bar
